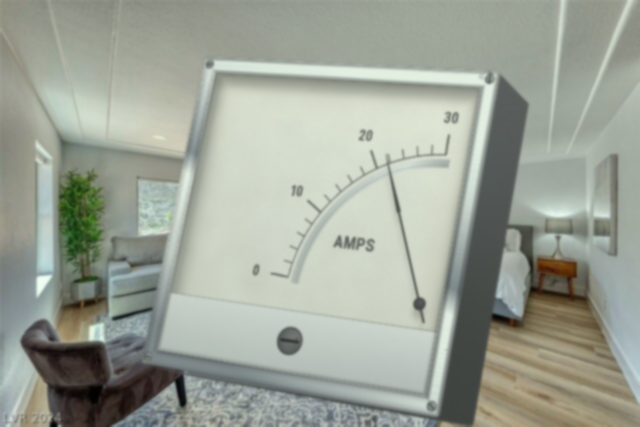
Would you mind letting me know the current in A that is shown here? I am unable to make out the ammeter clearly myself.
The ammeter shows 22 A
